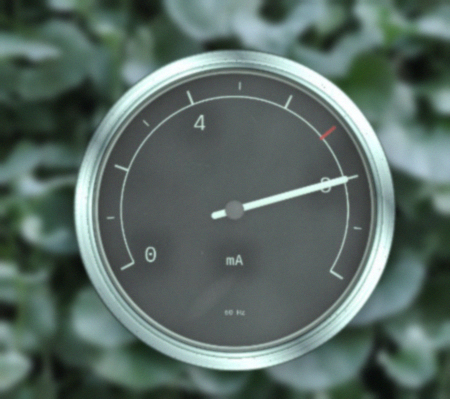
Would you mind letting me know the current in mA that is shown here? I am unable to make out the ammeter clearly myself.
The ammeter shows 8 mA
